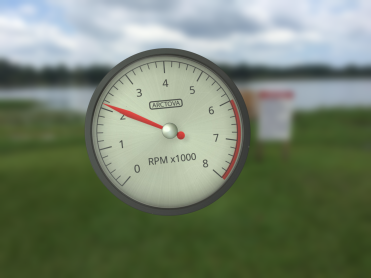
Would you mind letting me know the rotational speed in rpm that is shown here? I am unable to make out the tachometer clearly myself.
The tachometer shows 2100 rpm
